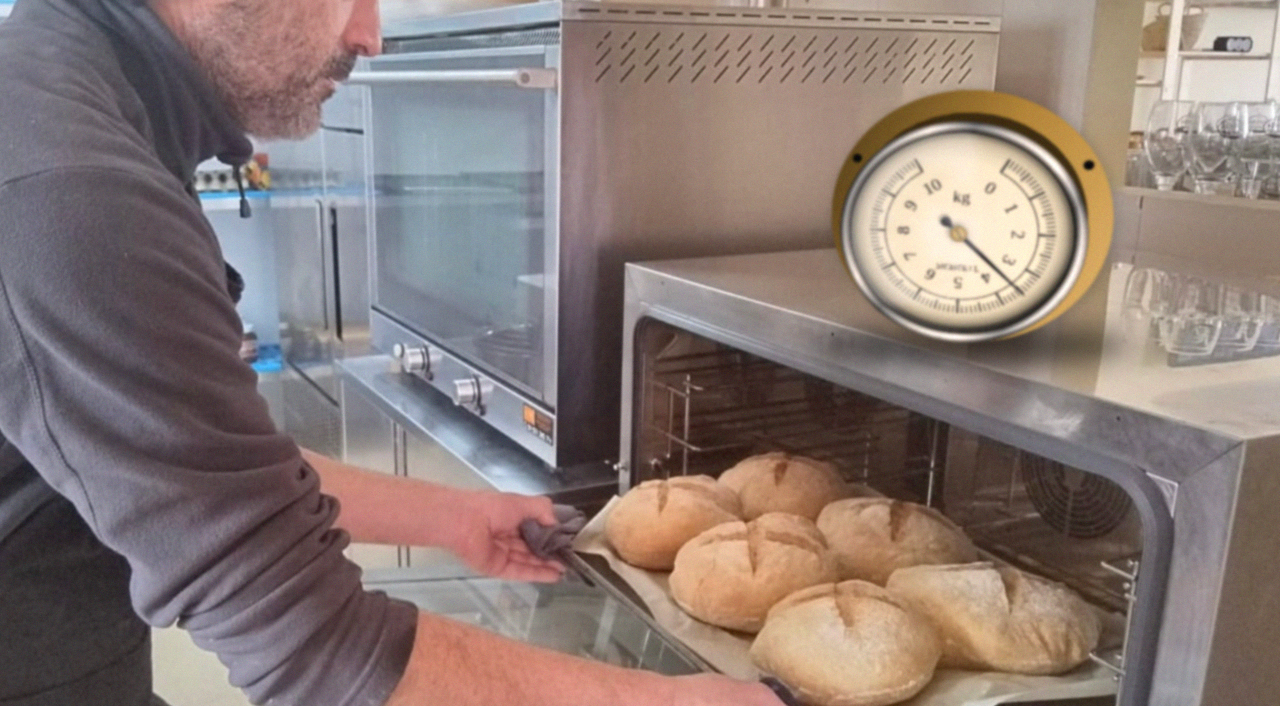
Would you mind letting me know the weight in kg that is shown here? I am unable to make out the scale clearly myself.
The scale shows 3.5 kg
